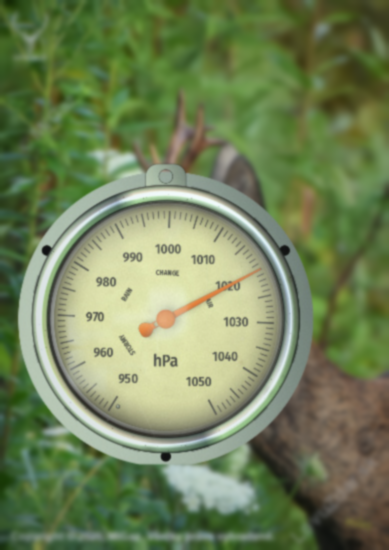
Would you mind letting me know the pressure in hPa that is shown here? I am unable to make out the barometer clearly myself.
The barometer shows 1020 hPa
